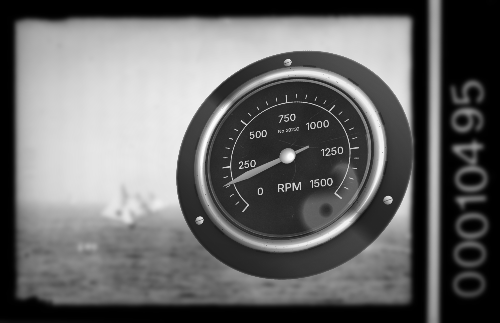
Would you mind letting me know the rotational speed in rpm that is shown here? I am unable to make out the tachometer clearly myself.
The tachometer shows 150 rpm
